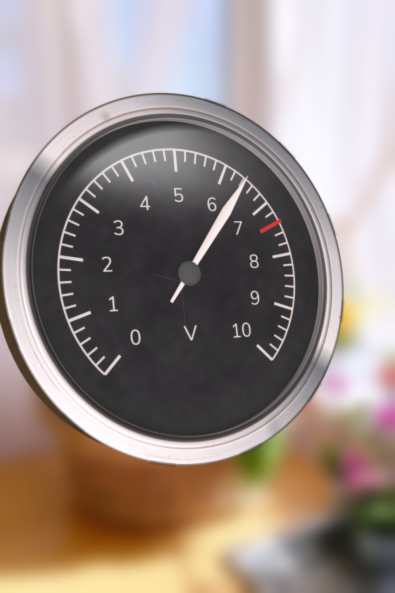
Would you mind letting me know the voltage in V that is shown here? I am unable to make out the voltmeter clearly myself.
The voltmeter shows 6.4 V
